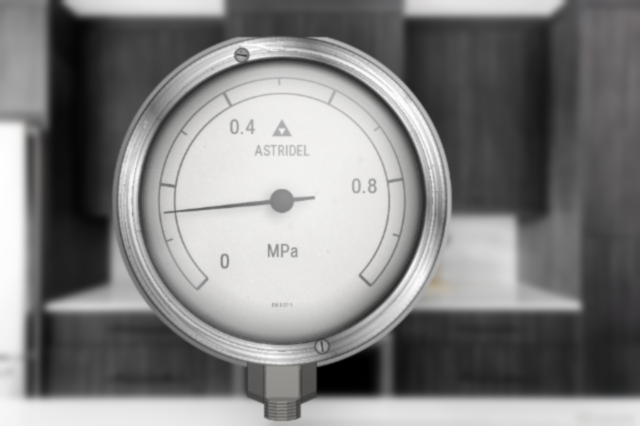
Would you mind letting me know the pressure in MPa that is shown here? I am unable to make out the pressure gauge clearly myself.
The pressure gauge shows 0.15 MPa
